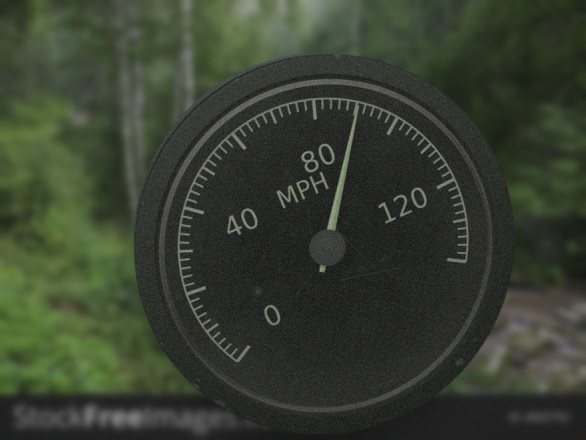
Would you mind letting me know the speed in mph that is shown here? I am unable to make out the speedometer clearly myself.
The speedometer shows 90 mph
